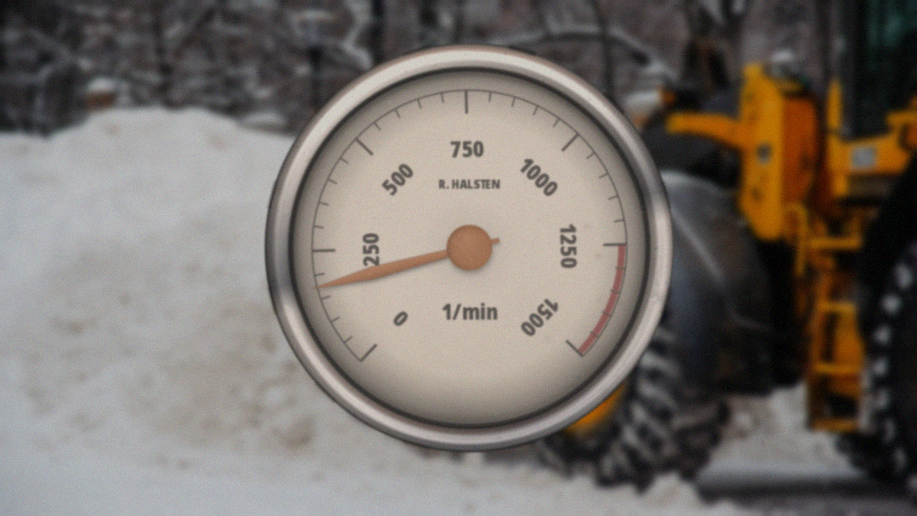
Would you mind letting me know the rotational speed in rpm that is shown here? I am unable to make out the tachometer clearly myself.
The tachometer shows 175 rpm
